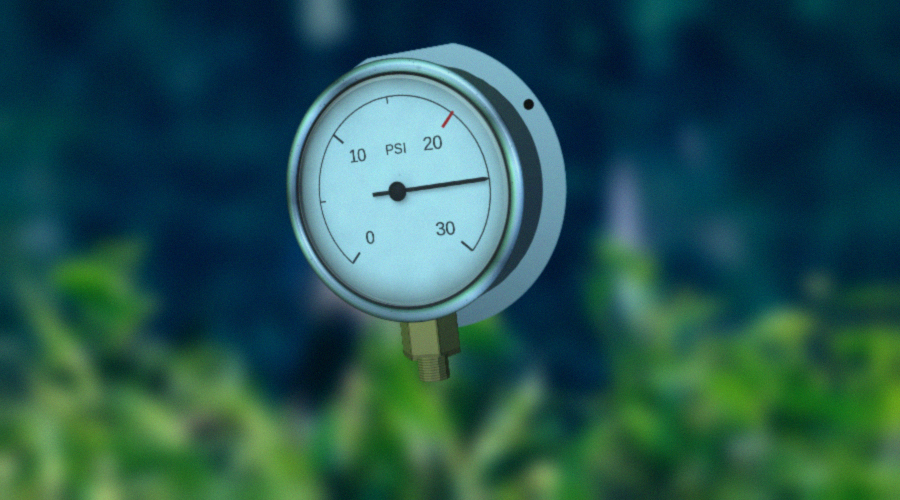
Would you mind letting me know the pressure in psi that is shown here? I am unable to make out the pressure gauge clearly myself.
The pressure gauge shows 25 psi
